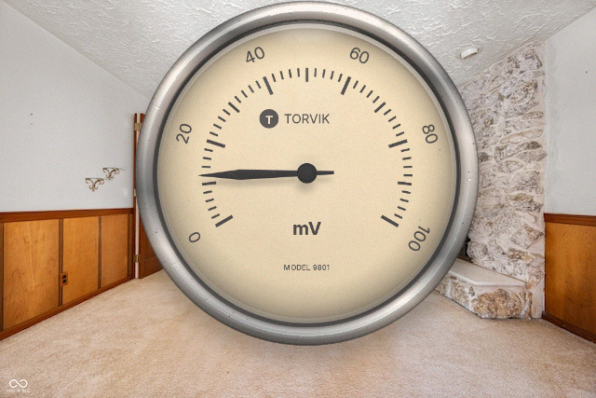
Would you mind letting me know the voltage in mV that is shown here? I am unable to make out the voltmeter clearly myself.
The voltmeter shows 12 mV
